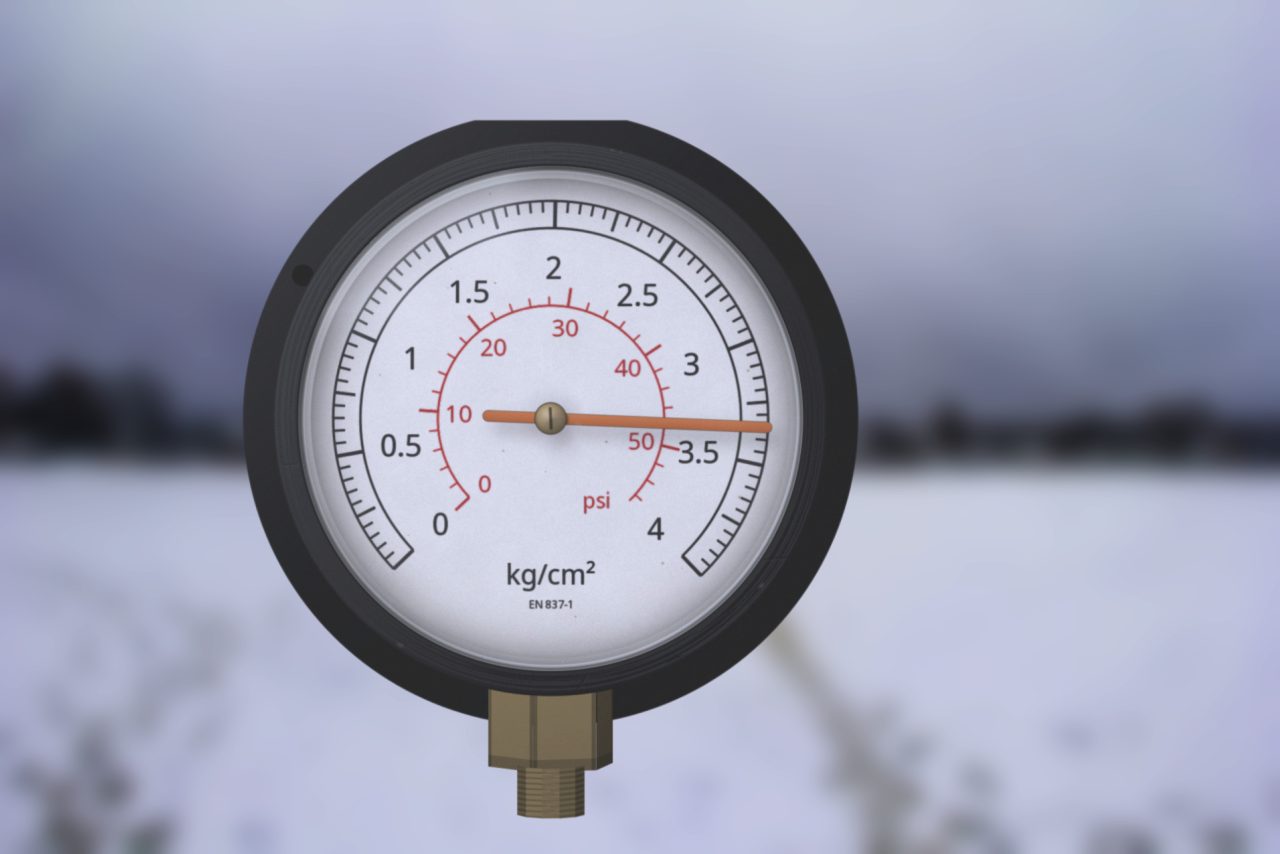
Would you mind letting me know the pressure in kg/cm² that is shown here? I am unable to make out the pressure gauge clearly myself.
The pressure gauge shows 3.35 kg/cm²
